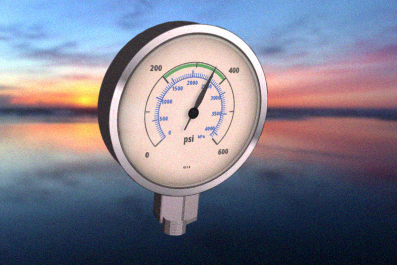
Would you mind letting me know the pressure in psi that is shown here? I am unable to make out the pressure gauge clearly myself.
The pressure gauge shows 350 psi
